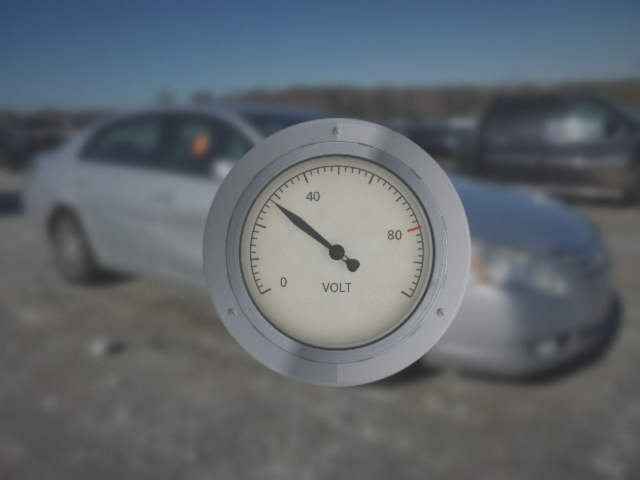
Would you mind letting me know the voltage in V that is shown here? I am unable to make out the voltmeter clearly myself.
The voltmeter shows 28 V
